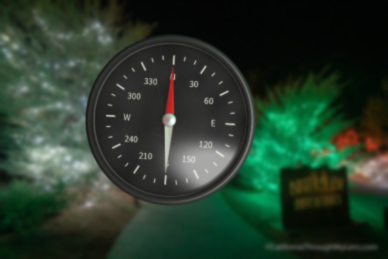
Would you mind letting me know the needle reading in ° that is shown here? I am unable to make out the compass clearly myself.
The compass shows 0 °
